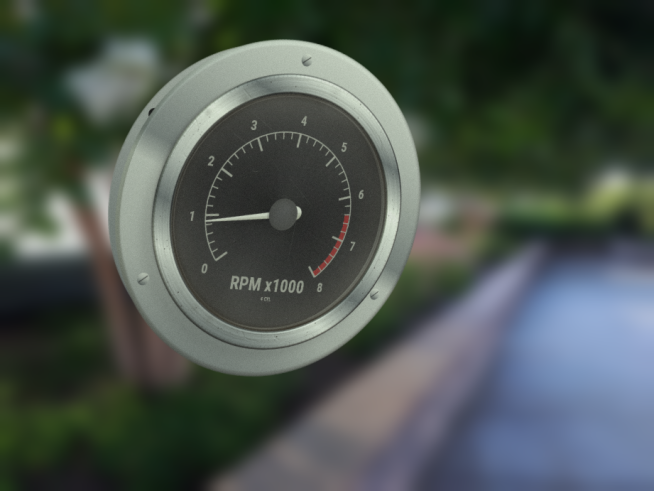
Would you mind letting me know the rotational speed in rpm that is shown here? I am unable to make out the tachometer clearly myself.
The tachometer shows 900 rpm
